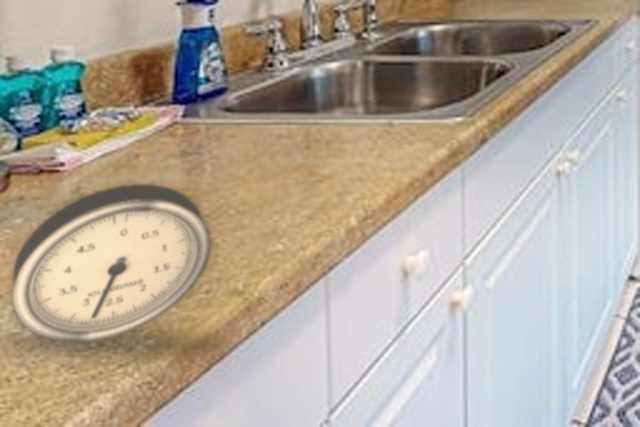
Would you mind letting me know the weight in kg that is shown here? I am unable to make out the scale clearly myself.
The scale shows 2.75 kg
